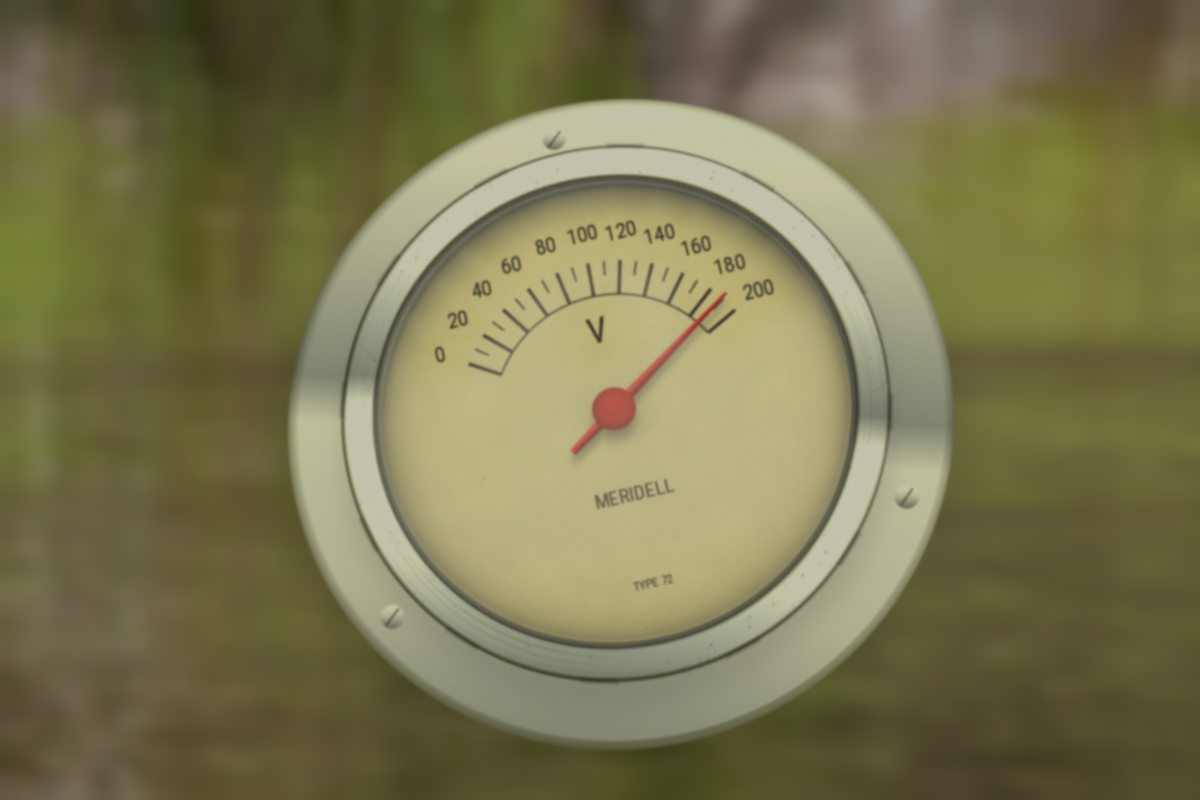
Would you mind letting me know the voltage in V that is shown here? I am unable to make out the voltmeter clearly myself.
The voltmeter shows 190 V
